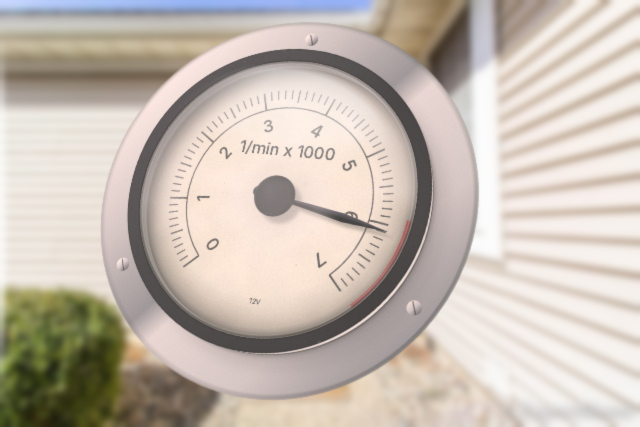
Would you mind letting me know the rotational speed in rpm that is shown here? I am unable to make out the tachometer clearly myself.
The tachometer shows 6100 rpm
